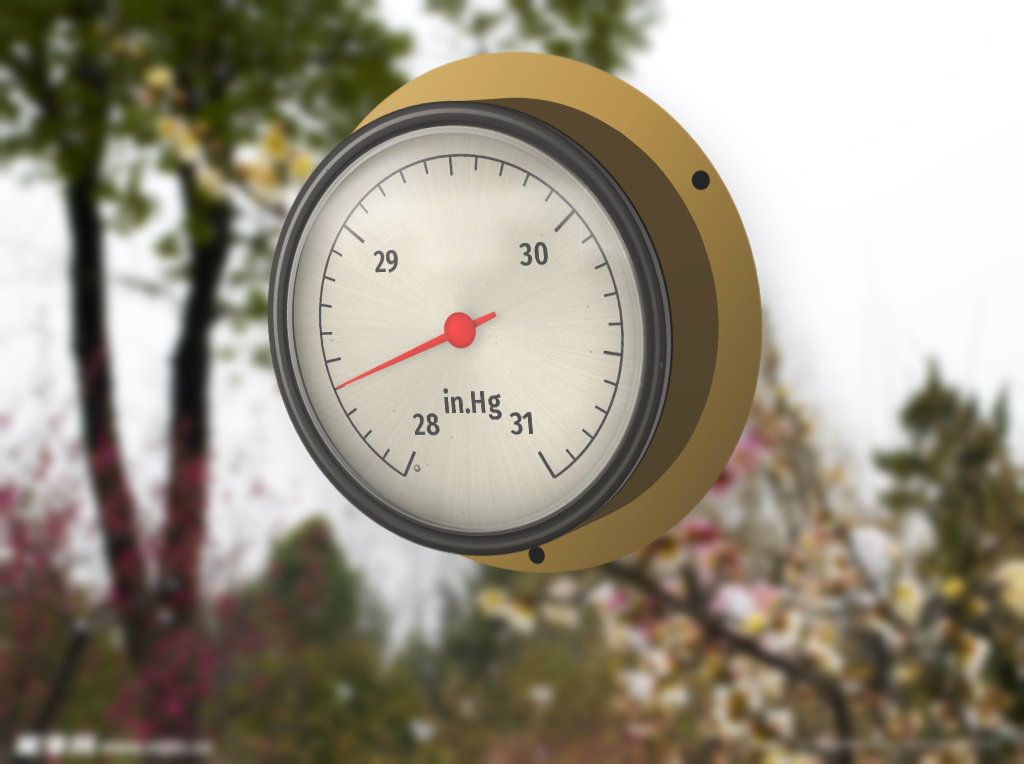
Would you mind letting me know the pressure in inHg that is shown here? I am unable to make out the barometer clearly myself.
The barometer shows 28.4 inHg
